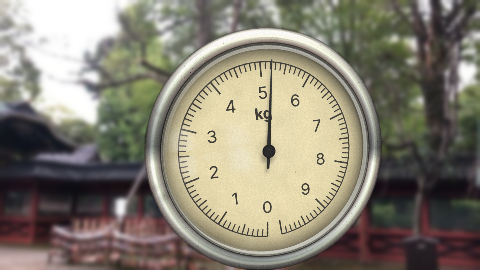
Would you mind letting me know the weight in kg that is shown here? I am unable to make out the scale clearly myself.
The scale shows 5.2 kg
